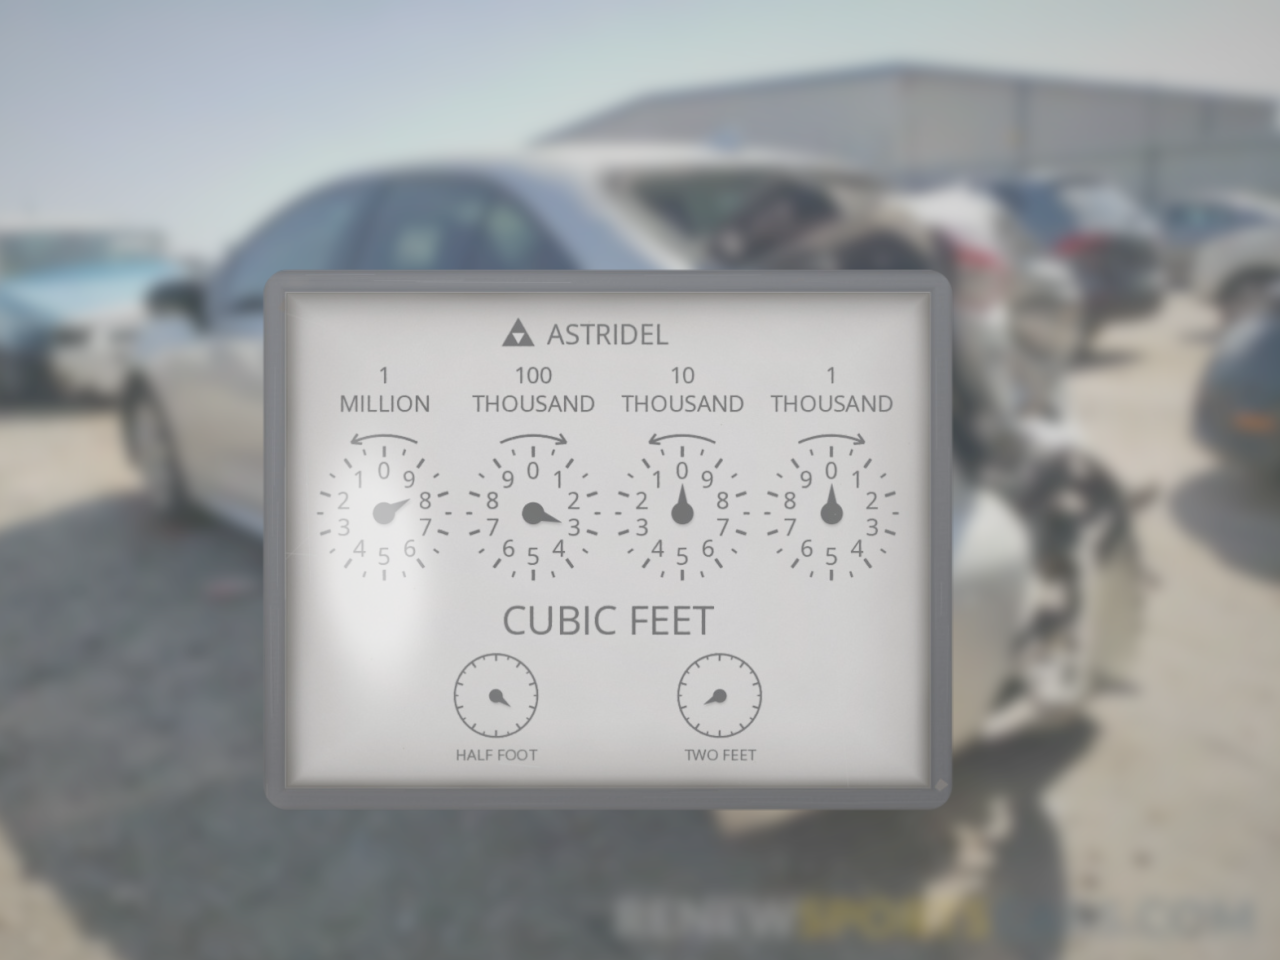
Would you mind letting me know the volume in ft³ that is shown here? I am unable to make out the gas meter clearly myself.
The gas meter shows 830000 ft³
